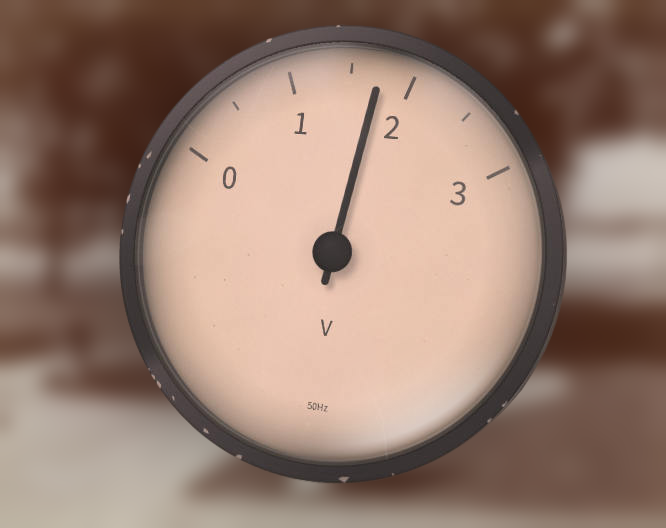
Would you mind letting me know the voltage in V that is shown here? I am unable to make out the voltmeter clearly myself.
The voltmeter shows 1.75 V
